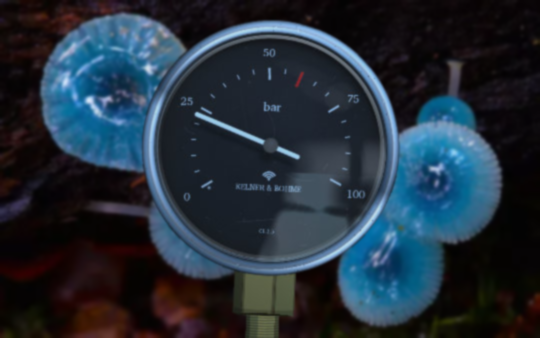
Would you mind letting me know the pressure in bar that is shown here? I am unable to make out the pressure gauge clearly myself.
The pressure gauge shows 22.5 bar
